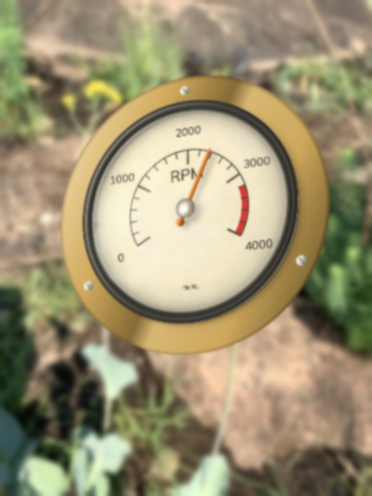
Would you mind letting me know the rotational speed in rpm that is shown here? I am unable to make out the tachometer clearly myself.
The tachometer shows 2400 rpm
